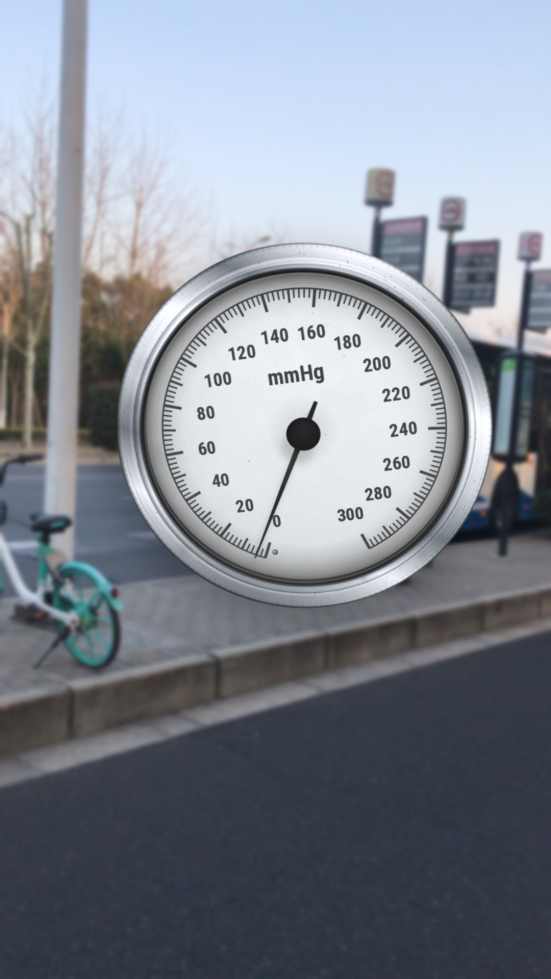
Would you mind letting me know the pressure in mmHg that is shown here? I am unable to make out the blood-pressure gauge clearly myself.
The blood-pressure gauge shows 4 mmHg
